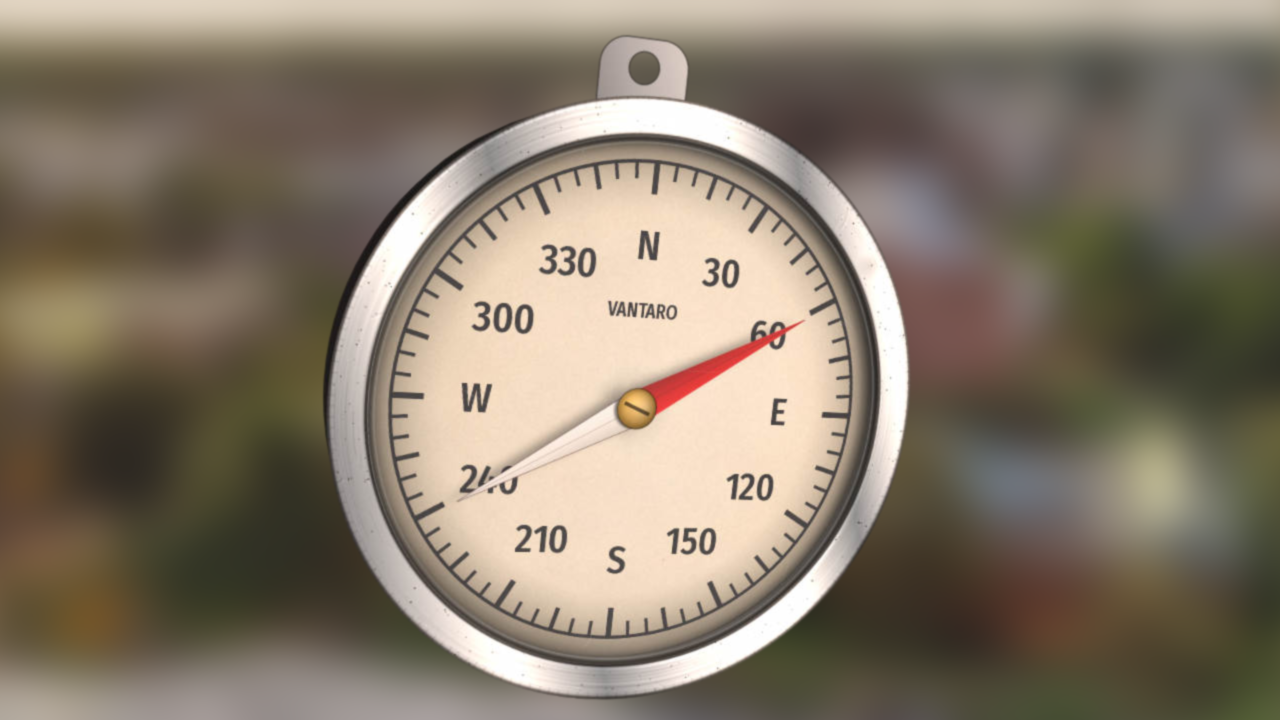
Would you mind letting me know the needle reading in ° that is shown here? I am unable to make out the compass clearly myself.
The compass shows 60 °
